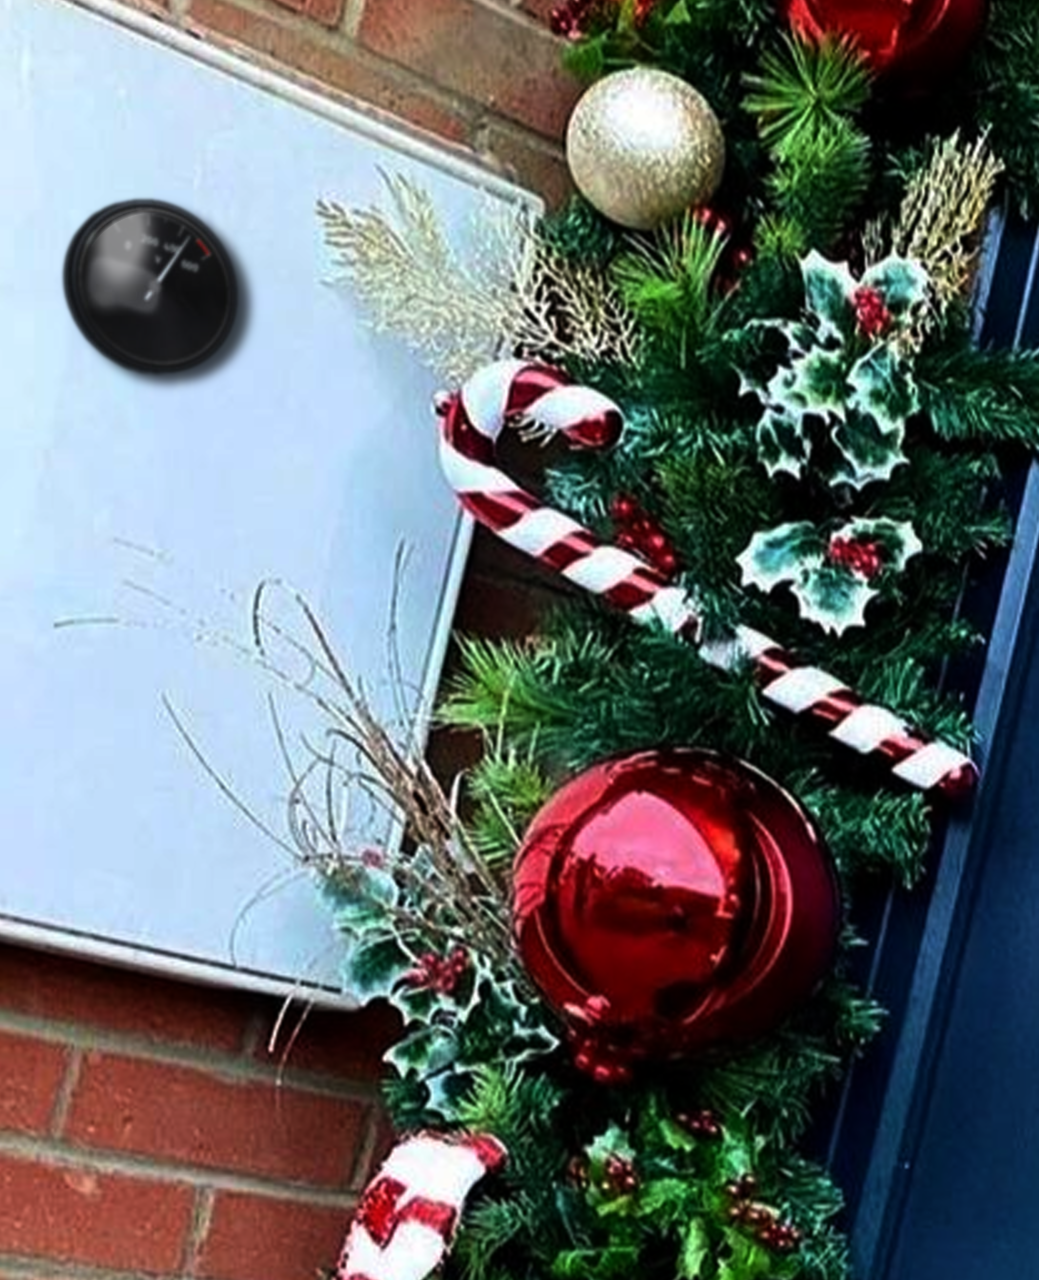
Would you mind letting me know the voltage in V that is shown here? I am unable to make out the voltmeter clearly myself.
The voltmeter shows 450 V
